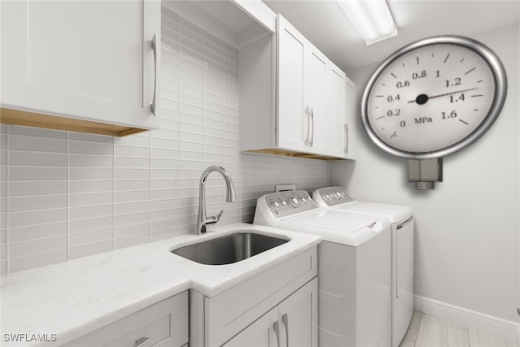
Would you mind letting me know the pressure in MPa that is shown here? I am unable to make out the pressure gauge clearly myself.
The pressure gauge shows 1.35 MPa
